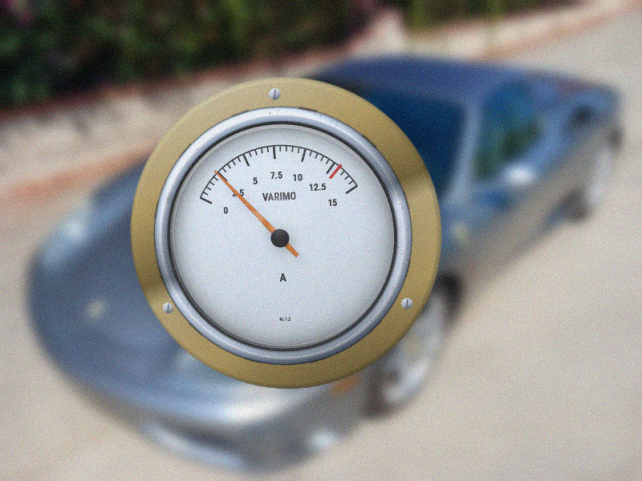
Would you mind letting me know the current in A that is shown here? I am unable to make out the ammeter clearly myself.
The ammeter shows 2.5 A
